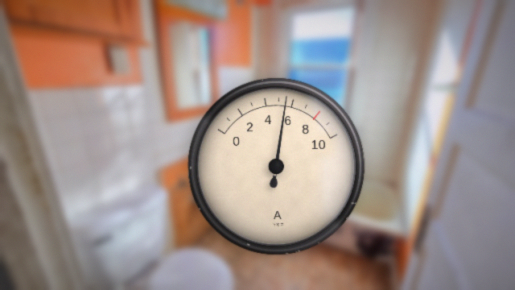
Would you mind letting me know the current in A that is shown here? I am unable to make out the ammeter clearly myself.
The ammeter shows 5.5 A
